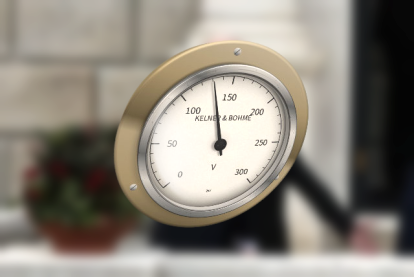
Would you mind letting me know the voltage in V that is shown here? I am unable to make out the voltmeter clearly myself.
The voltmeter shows 130 V
